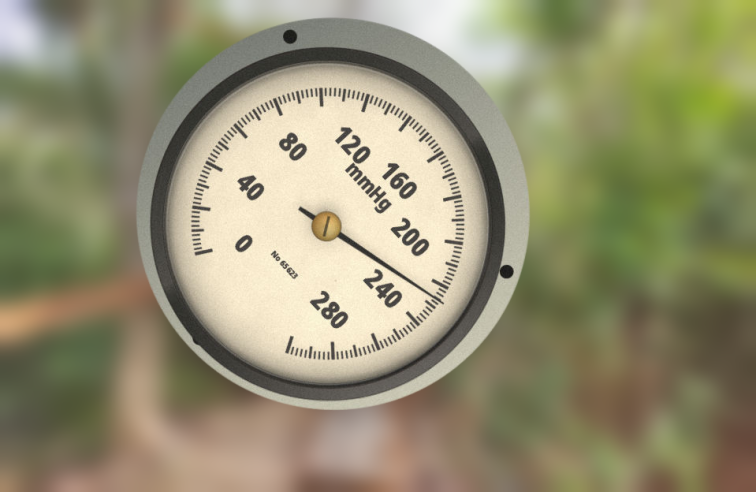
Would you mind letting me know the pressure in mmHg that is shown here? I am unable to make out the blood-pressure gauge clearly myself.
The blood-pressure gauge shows 226 mmHg
